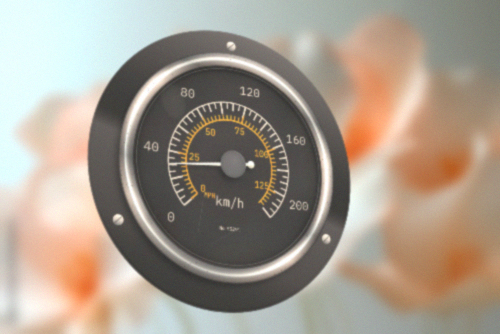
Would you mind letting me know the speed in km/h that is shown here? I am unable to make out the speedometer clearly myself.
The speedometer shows 30 km/h
